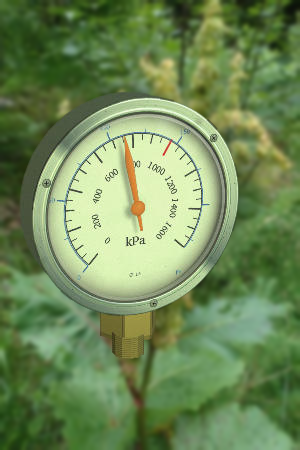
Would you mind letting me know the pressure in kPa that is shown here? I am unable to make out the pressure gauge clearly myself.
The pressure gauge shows 750 kPa
